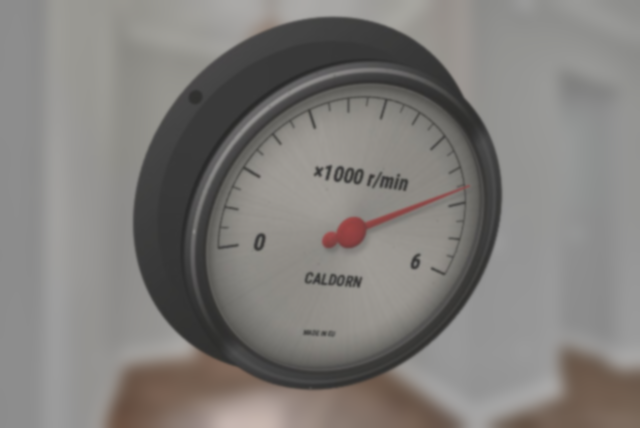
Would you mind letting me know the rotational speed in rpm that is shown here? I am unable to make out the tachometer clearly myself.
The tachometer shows 4750 rpm
